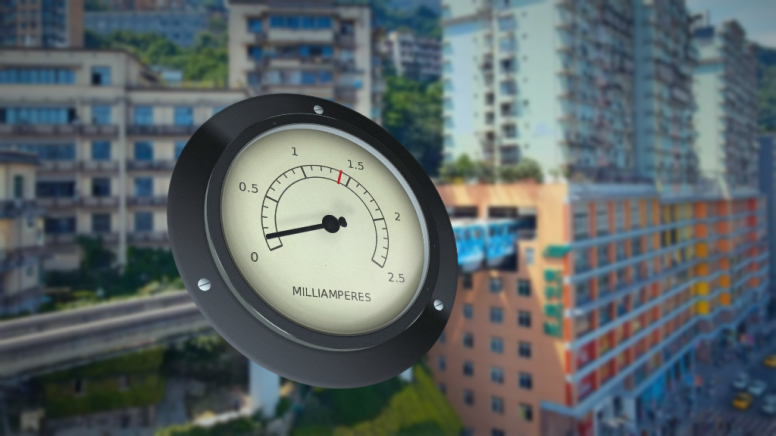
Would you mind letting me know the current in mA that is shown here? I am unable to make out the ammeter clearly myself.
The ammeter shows 0.1 mA
